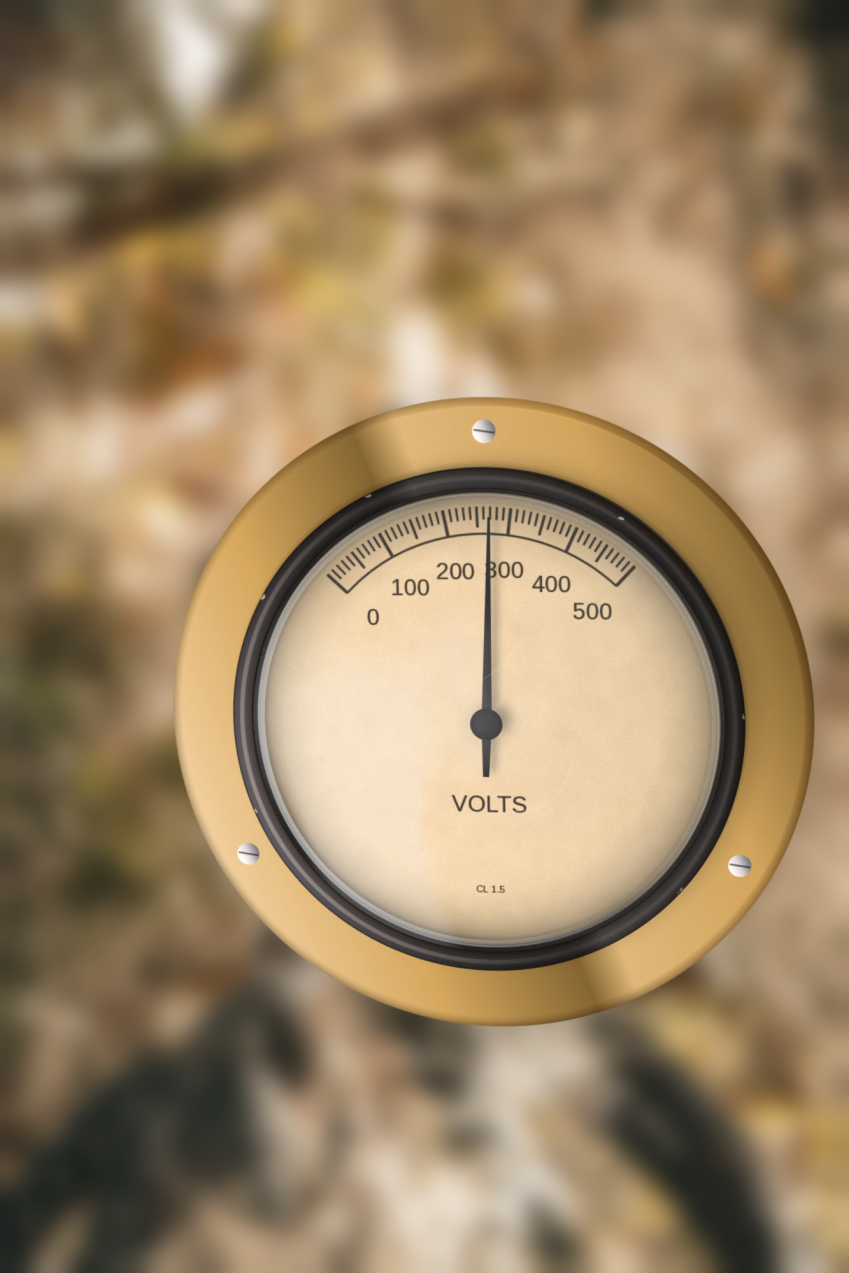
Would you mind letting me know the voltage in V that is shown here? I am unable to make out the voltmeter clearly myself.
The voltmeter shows 270 V
